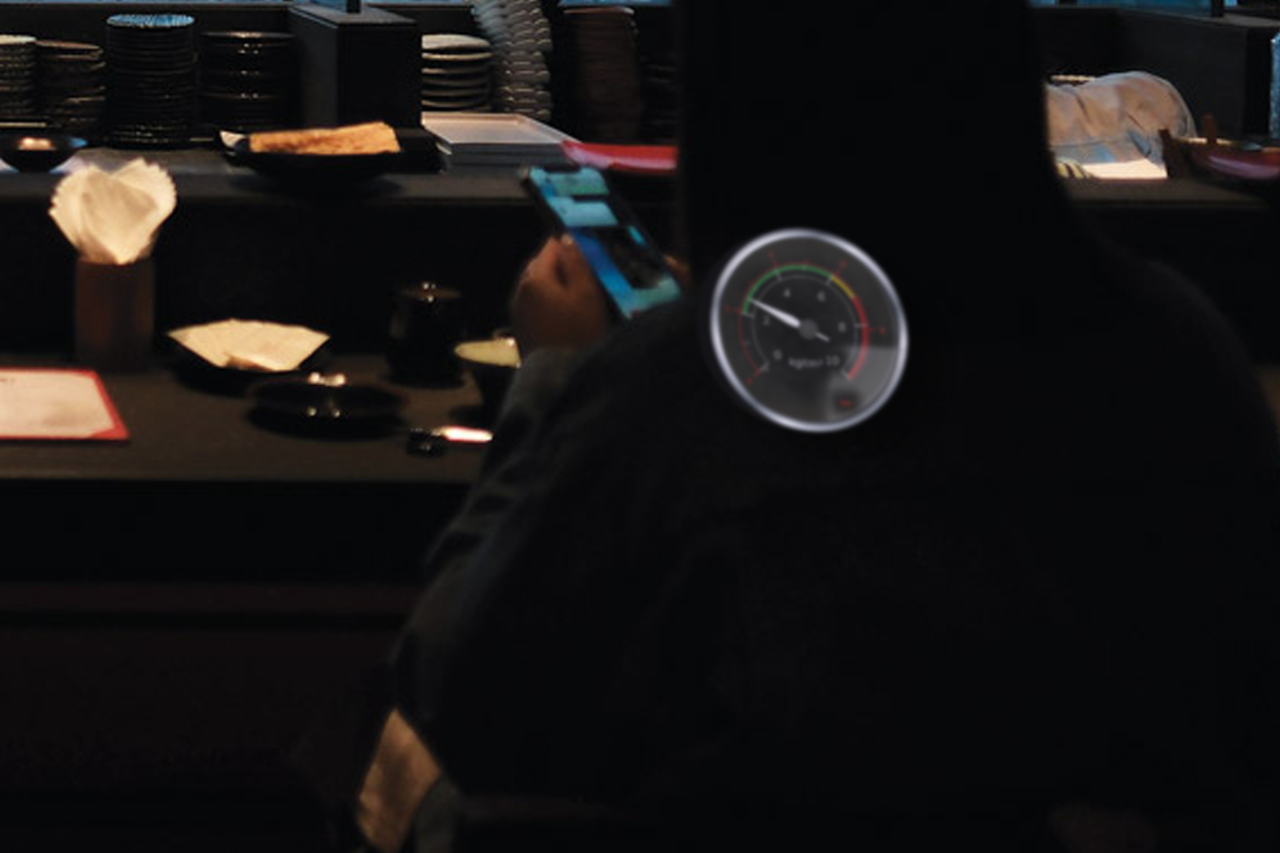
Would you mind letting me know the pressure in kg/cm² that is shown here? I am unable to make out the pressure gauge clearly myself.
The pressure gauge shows 2.5 kg/cm²
